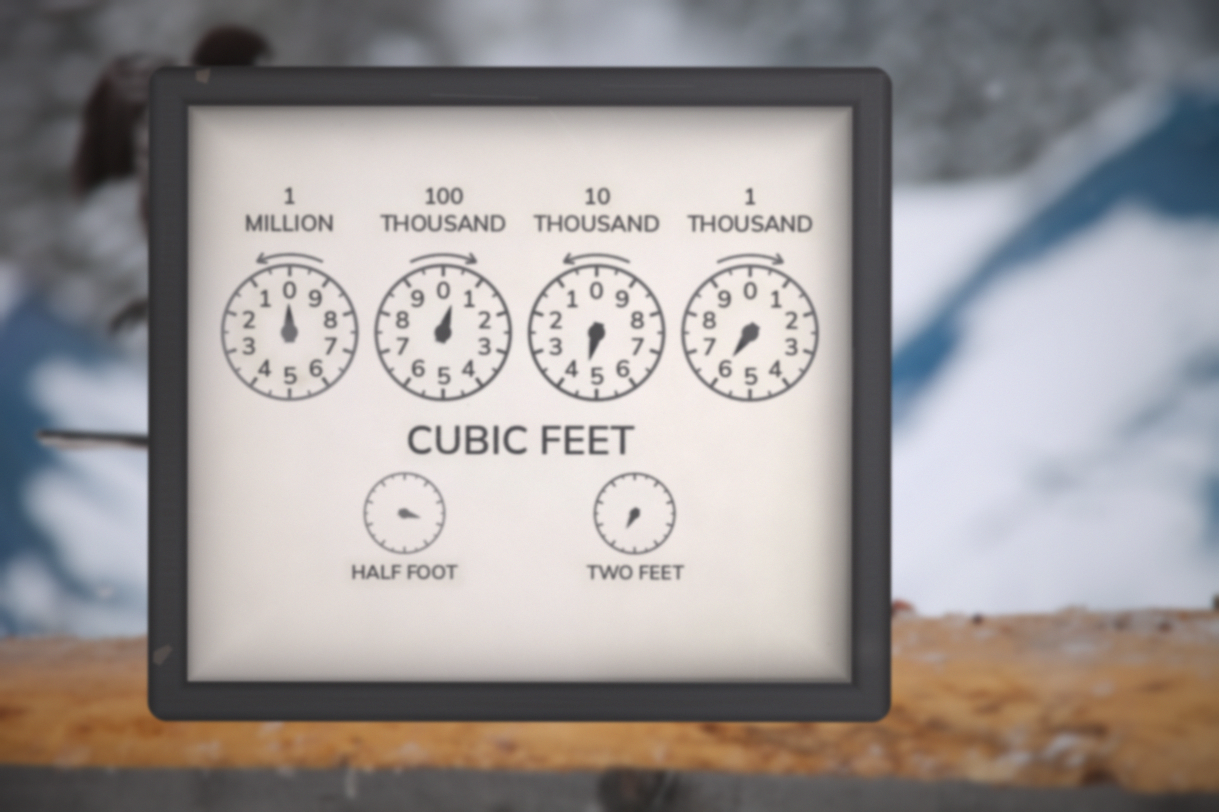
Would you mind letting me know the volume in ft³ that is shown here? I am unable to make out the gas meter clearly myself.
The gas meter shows 4600 ft³
